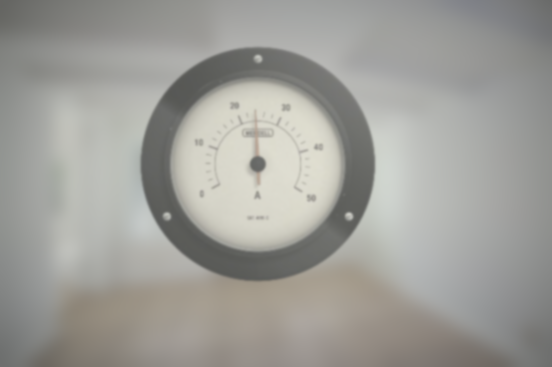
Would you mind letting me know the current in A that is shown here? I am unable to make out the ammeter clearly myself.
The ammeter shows 24 A
